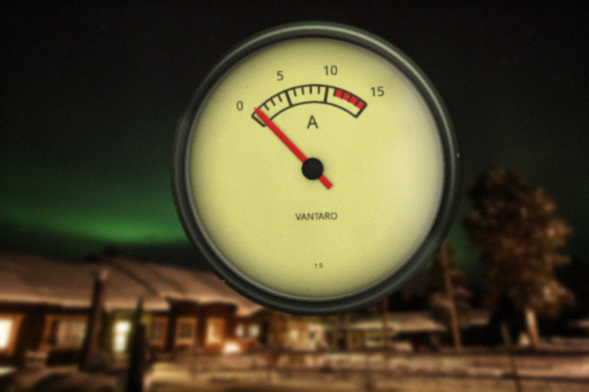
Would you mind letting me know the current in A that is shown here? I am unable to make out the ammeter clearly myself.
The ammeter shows 1 A
